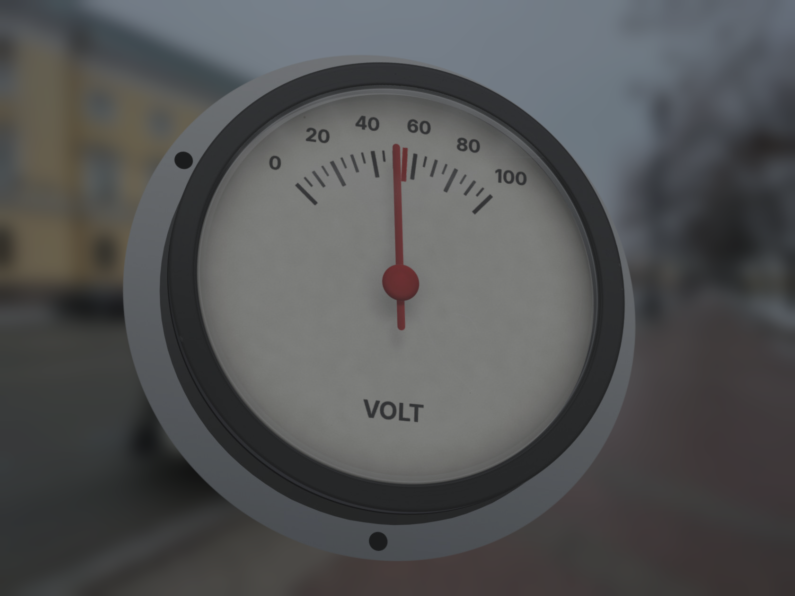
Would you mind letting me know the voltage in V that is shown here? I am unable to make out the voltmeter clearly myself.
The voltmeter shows 50 V
